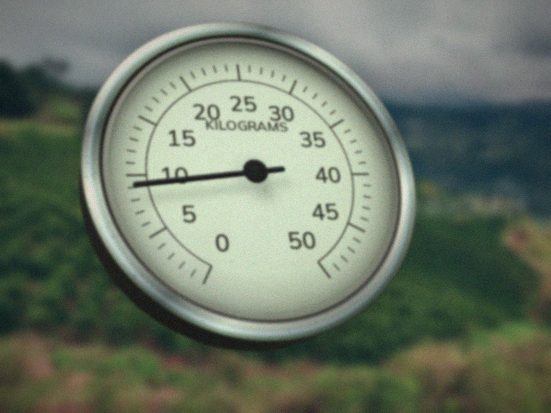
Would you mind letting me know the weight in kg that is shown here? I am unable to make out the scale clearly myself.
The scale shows 9 kg
